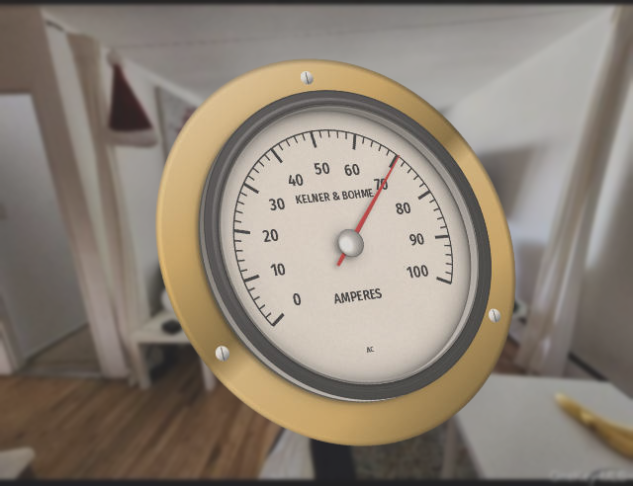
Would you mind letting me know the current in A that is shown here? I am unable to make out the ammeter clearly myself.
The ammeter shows 70 A
